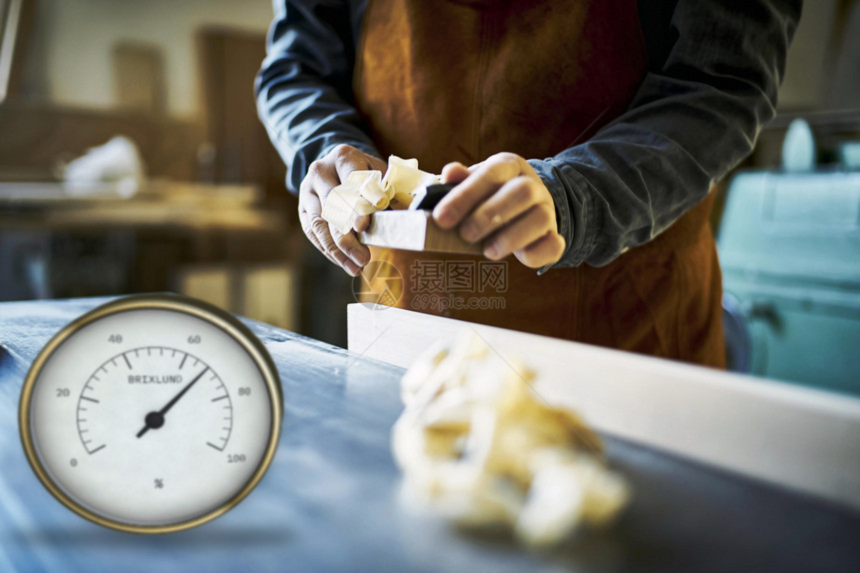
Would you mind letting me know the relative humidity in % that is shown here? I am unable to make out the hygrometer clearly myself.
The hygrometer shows 68 %
